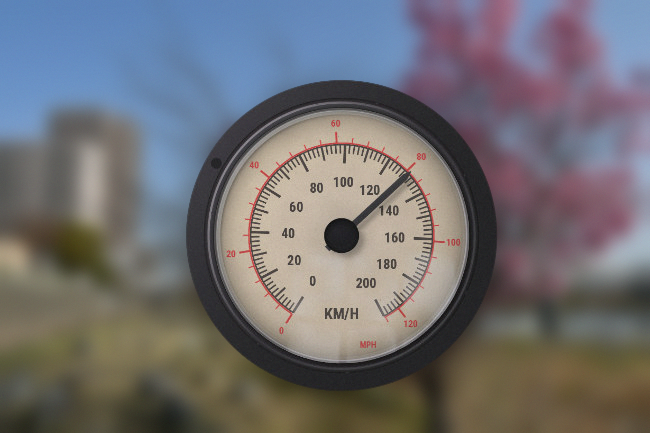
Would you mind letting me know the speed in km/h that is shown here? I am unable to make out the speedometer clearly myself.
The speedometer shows 130 km/h
